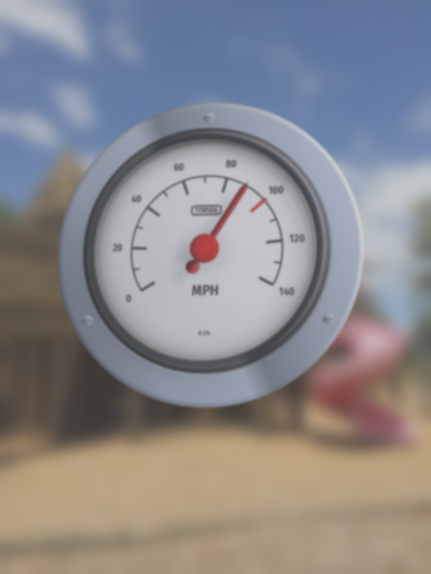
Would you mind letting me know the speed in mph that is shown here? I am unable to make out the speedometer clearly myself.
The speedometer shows 90 mph
